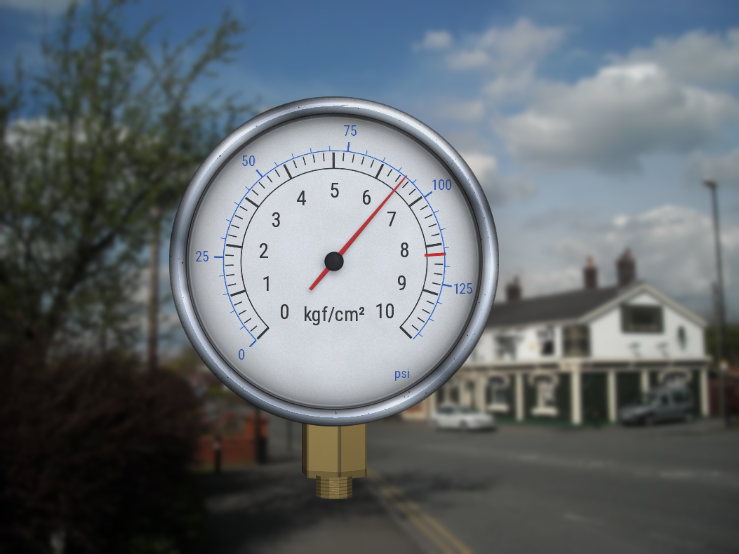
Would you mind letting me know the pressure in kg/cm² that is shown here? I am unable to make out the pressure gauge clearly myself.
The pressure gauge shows 6.5 kg/cm²
